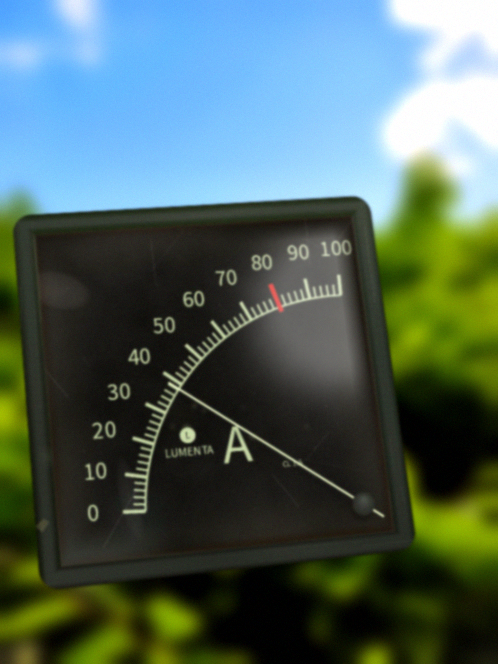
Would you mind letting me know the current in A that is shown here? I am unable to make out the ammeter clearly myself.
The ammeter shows 38 A
